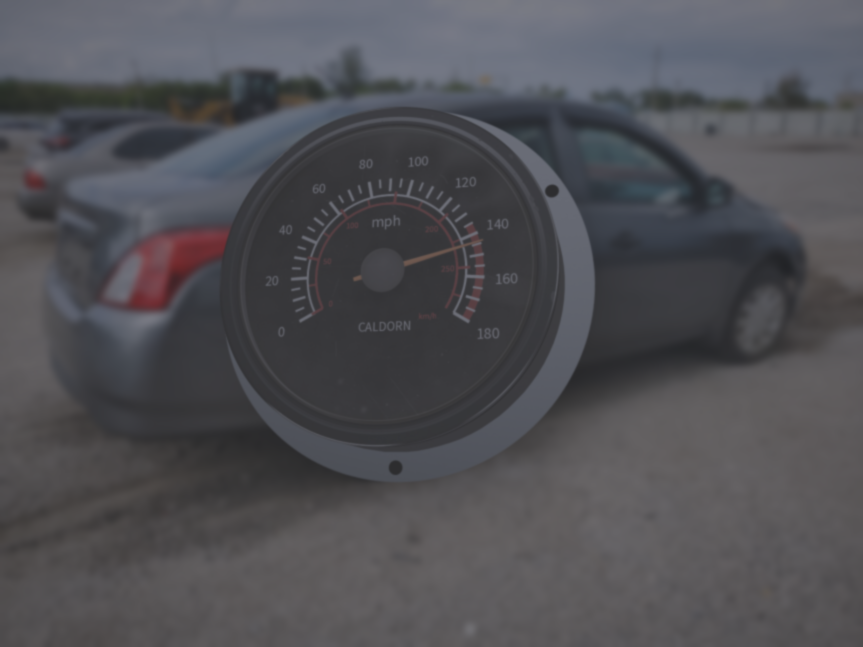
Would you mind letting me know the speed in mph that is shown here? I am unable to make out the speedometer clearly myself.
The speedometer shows 145 mph
